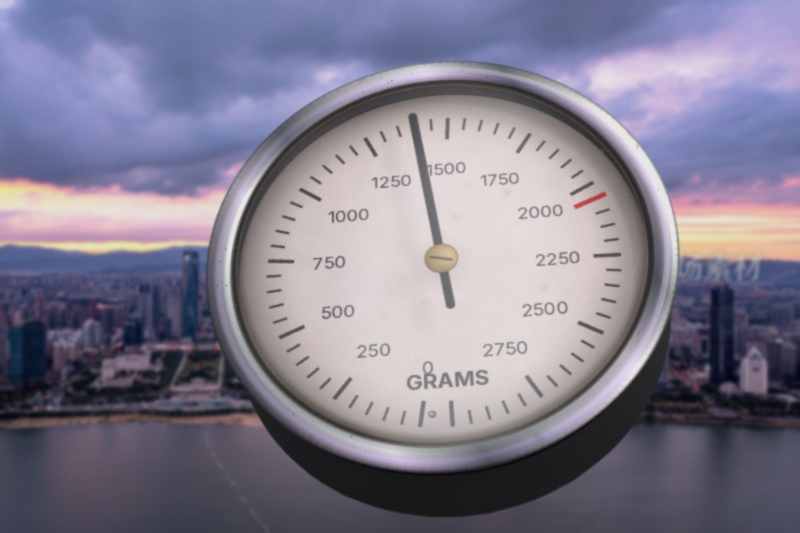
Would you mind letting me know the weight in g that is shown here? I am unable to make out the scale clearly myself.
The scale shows 1400 g
